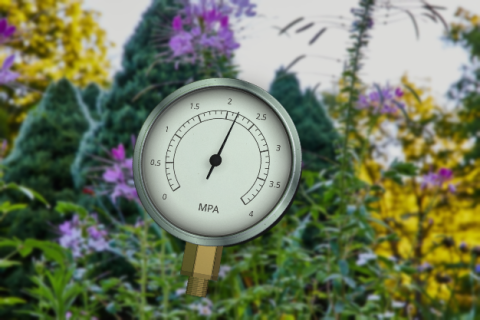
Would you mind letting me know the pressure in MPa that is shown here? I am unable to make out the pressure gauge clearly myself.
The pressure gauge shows 2.2 MPa
